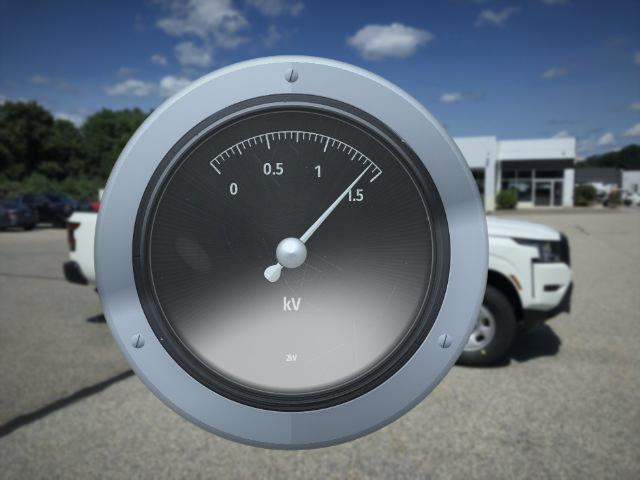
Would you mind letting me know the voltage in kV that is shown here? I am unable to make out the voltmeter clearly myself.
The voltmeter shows 1.4 kV
